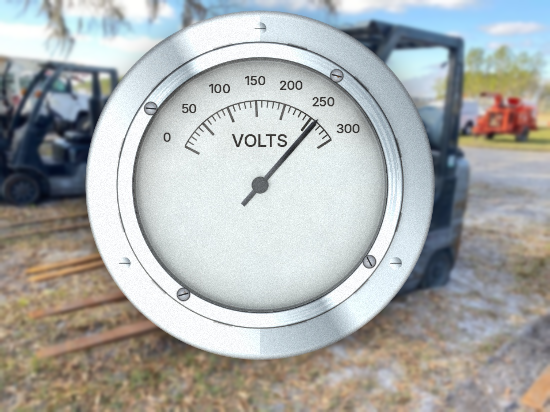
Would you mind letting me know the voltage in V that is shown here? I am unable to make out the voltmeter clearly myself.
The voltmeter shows 260 V
